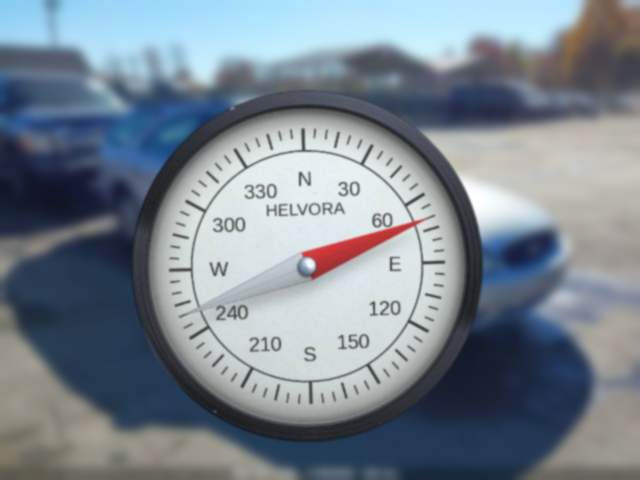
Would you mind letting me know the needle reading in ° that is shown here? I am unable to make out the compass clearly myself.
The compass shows 70 °
